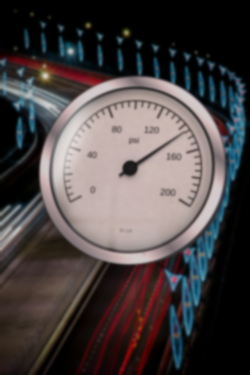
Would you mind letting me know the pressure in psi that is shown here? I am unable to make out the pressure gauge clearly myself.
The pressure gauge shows 145 psi
